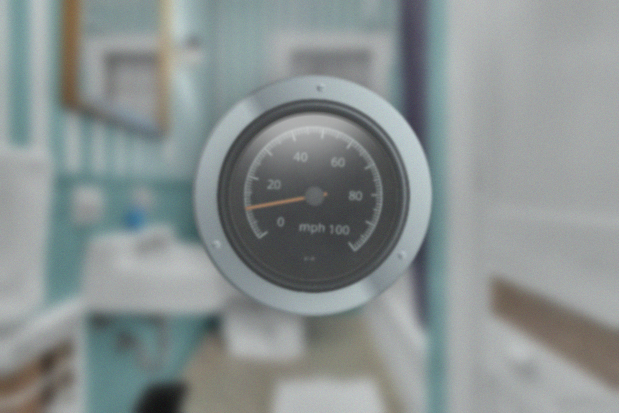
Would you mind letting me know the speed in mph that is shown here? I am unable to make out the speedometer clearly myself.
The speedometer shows 10 mph
